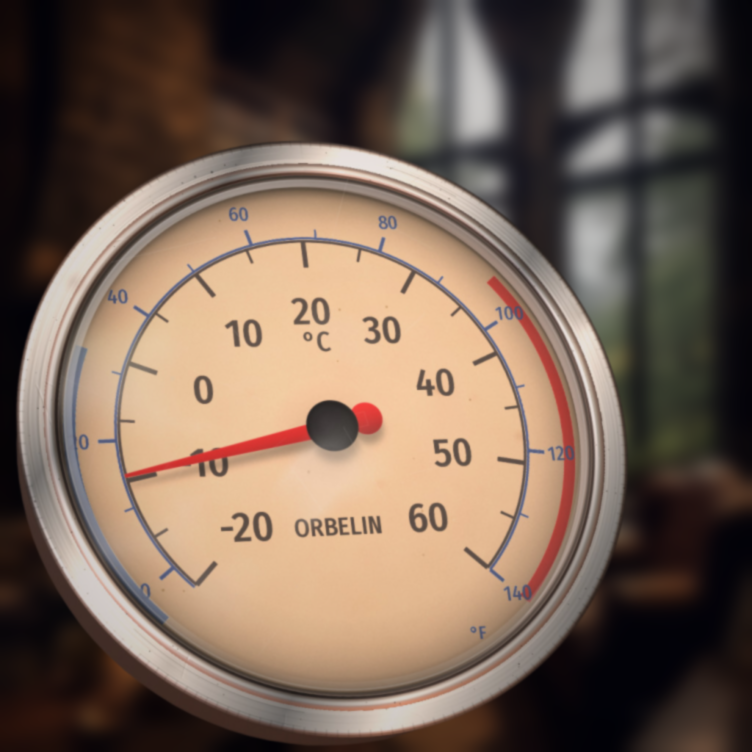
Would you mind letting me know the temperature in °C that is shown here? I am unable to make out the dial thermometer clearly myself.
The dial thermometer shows -10 °C
